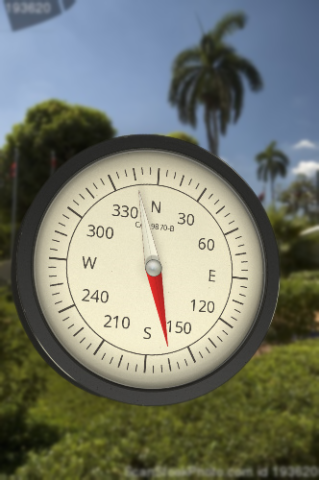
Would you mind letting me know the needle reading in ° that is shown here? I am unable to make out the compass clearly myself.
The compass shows 165 °
